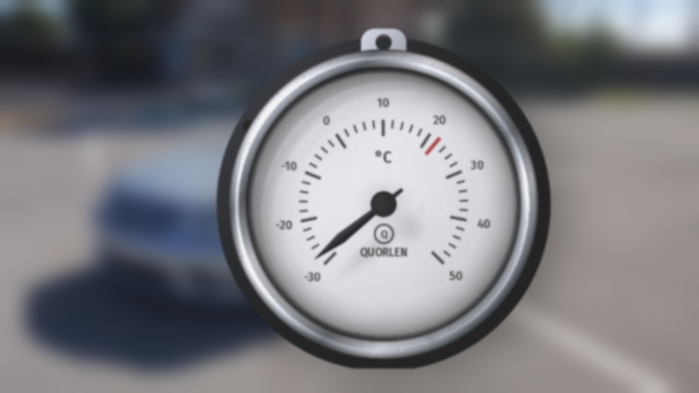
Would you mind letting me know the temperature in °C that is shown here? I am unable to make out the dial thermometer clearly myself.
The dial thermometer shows -28 °C
